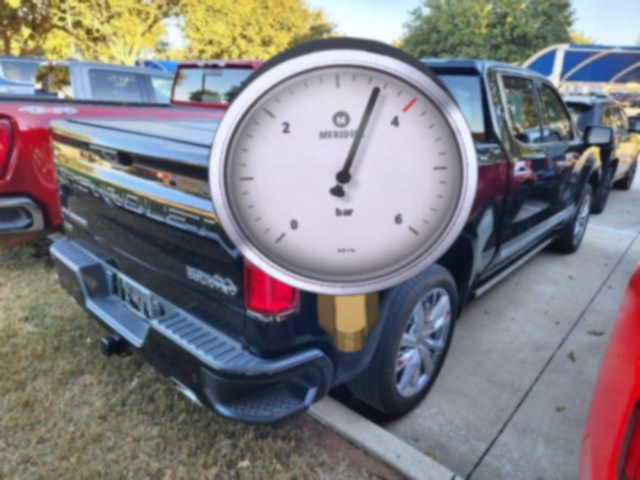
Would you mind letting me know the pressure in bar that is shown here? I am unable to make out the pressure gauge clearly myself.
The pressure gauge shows 3.5 bar
